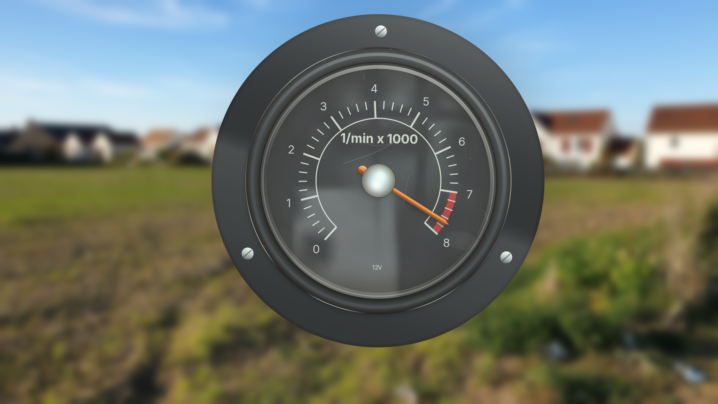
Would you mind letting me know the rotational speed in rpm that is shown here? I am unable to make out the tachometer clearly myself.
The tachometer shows 7700 rpm
